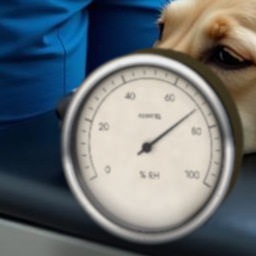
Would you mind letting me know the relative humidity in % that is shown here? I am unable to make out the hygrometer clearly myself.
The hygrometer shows 72 %
